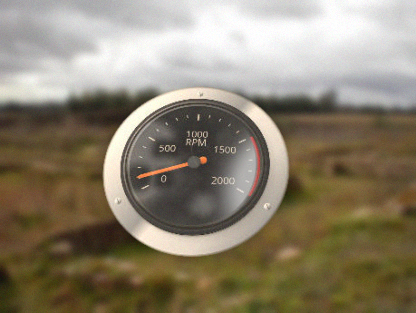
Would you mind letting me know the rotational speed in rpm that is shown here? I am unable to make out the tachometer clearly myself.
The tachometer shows 100 rpm
